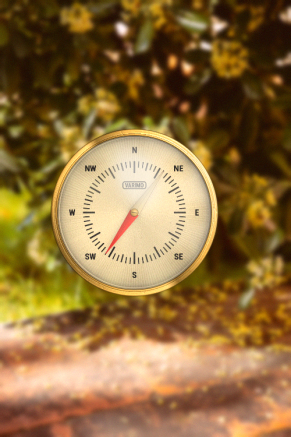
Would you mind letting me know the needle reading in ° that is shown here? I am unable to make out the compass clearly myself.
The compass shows 215 °
